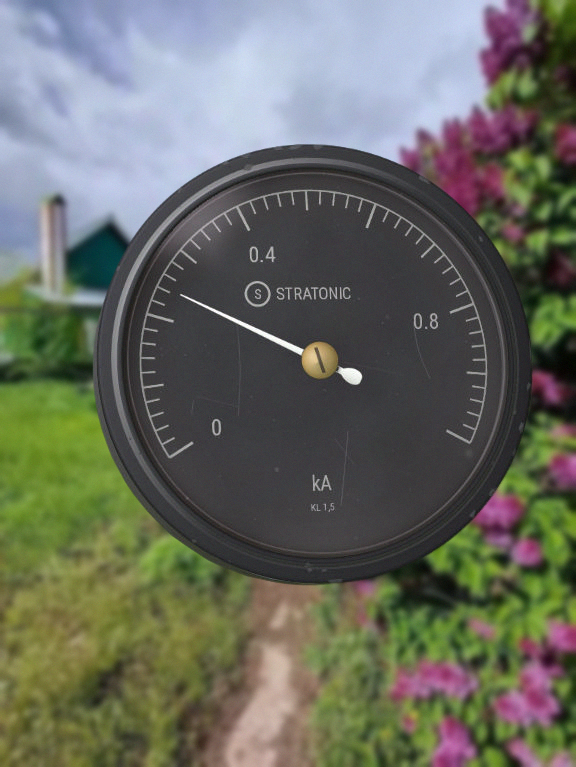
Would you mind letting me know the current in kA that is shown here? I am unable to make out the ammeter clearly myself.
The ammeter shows 0.24 kA
